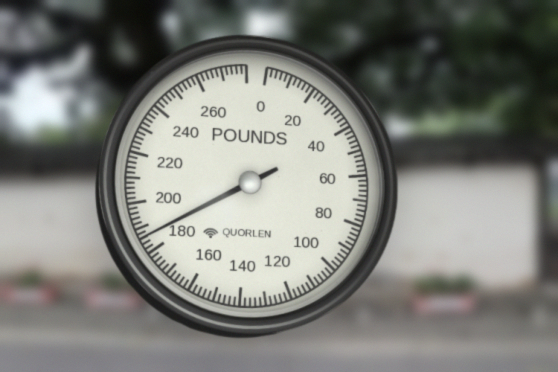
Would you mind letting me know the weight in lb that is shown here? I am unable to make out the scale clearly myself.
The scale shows 186 lb
